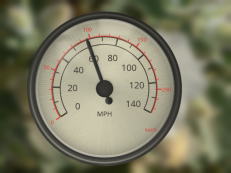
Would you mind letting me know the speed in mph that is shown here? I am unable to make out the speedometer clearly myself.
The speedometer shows 60 mph
